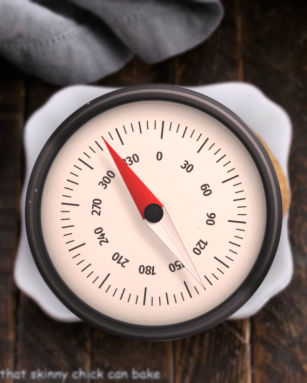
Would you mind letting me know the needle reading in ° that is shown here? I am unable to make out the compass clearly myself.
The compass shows 320 °
